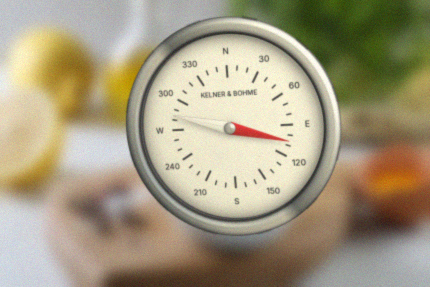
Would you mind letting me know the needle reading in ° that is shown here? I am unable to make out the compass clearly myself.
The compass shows 105 °
